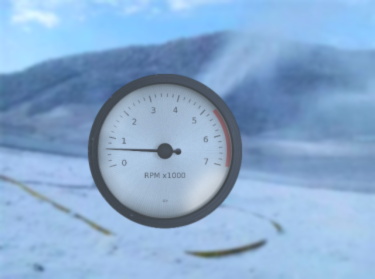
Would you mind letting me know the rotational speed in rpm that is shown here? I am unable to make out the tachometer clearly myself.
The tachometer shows 600 rpm
